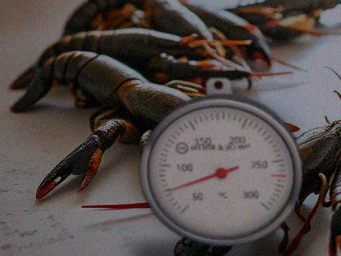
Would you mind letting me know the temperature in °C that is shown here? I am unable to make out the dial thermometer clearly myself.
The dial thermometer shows 75 °C
